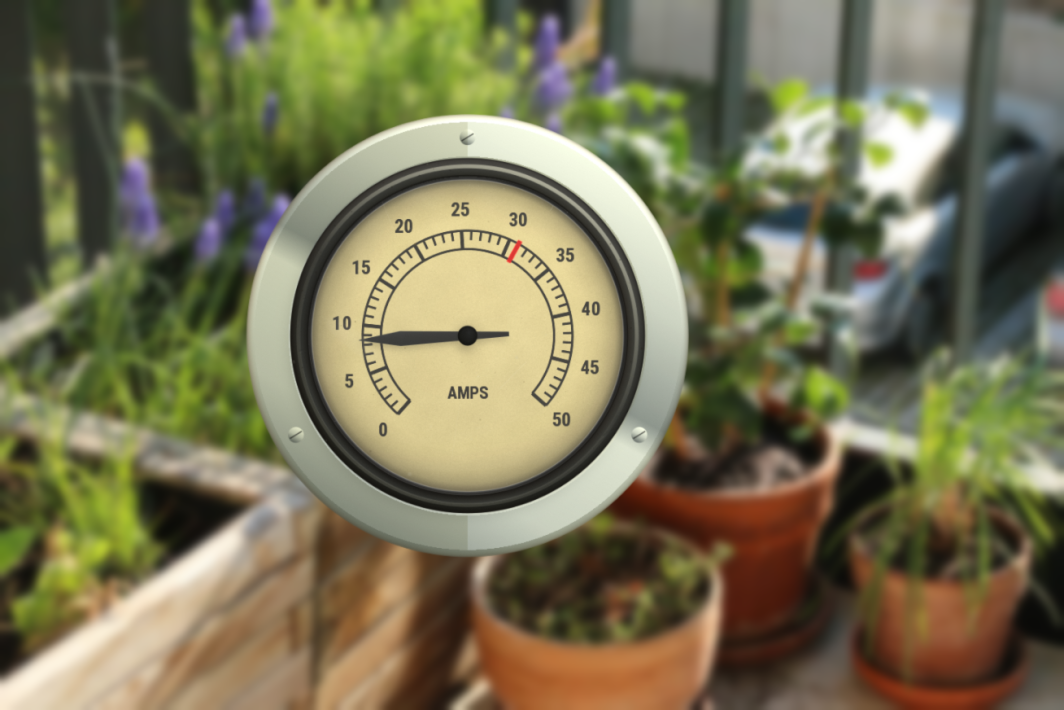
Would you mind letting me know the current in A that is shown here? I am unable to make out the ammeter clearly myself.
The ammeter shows 8.5 A
